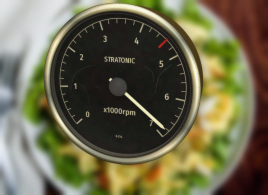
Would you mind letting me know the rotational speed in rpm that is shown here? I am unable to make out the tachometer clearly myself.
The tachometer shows 6800 rpm
